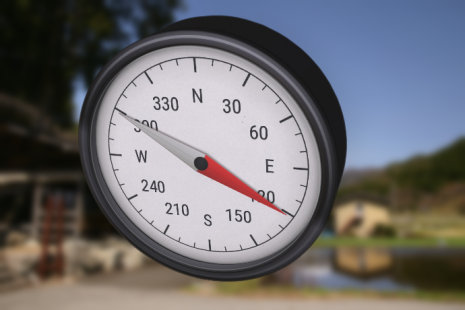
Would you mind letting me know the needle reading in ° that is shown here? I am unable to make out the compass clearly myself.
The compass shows 120 °
